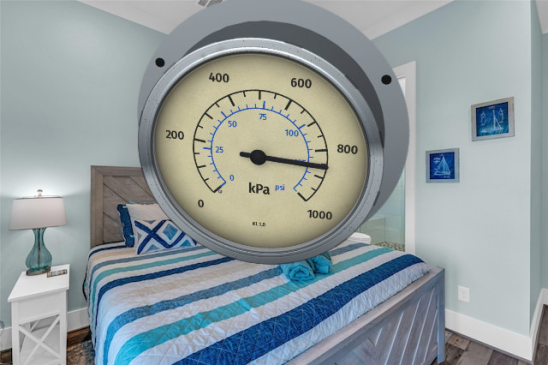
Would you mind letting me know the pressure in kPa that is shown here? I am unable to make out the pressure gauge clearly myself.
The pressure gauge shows 850 kPa
